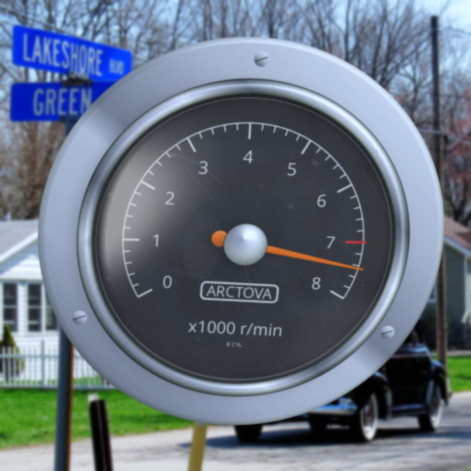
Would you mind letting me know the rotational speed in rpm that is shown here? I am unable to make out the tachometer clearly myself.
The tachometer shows 7400 rpm
